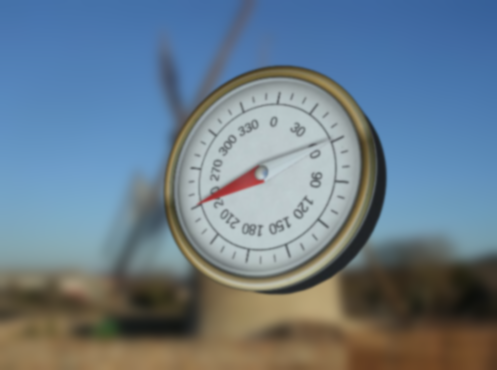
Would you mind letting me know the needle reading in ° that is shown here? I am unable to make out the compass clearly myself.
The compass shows 240 °
